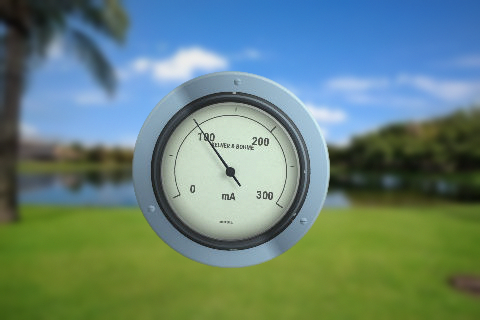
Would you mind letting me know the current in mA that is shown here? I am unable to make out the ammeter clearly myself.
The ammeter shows 100 mA
